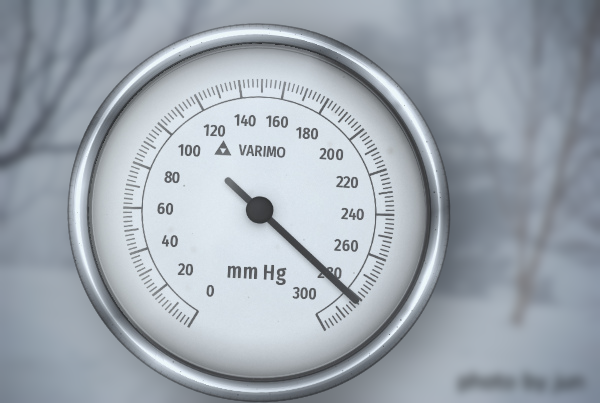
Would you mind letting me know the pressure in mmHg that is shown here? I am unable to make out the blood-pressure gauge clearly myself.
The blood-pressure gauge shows 282 mmHg
